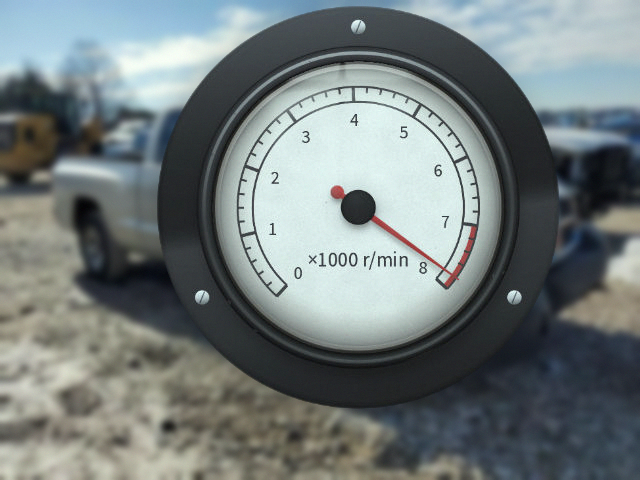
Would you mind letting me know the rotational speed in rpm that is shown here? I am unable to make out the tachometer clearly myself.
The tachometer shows 7800 rpm
